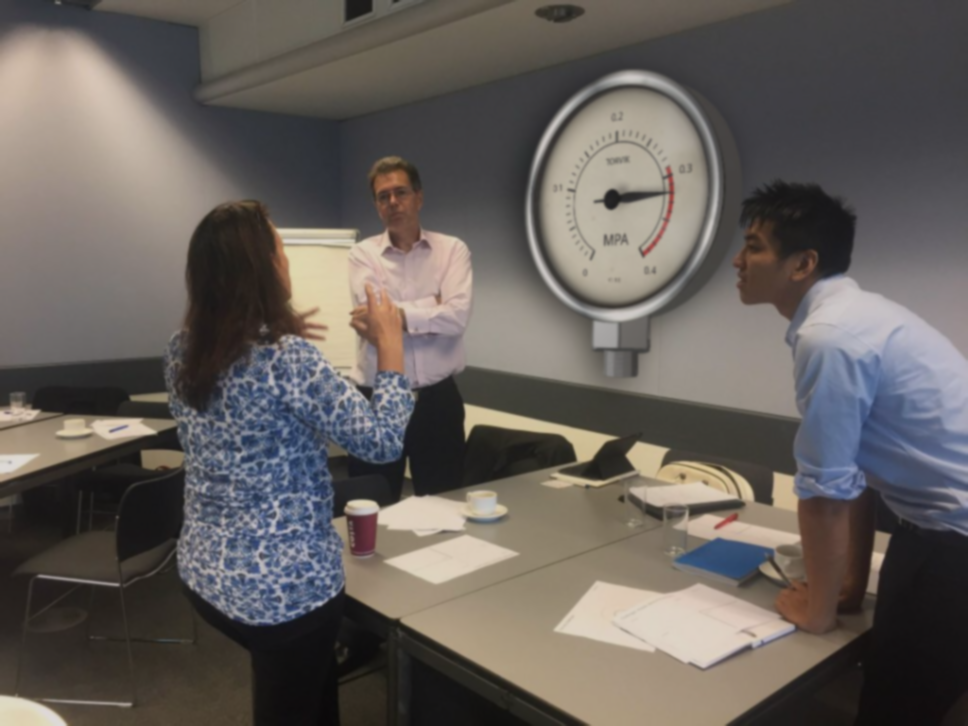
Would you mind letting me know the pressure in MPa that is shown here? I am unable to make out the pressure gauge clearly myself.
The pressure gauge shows 0.32 MPa
